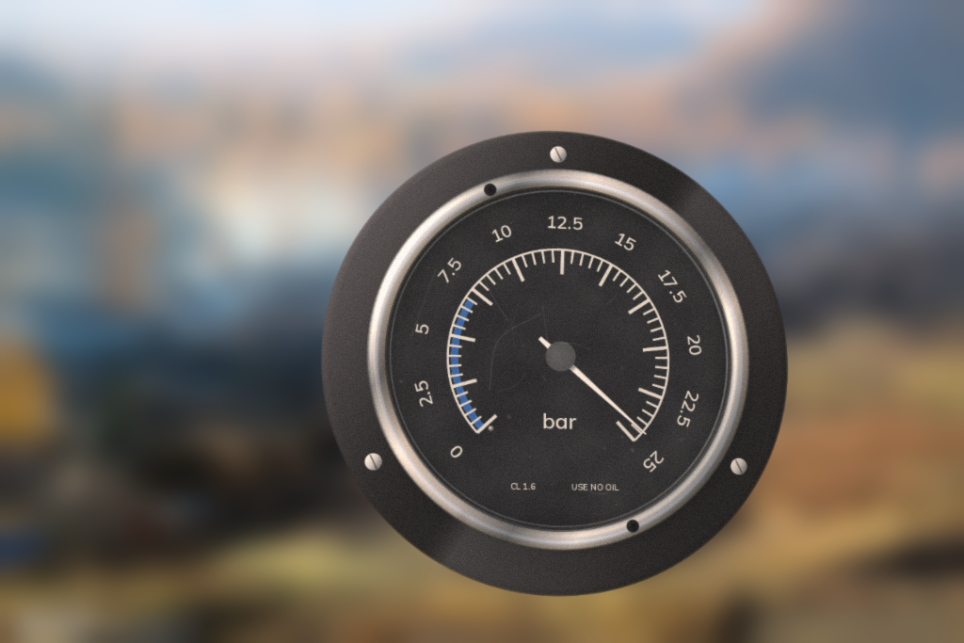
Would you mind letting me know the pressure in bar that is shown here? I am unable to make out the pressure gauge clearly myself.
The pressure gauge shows 24.5 bar
